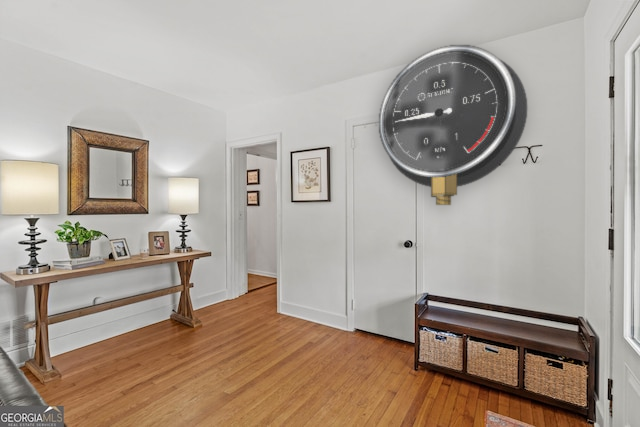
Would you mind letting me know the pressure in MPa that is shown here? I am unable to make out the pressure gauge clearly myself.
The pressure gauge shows 0.2 MPa
